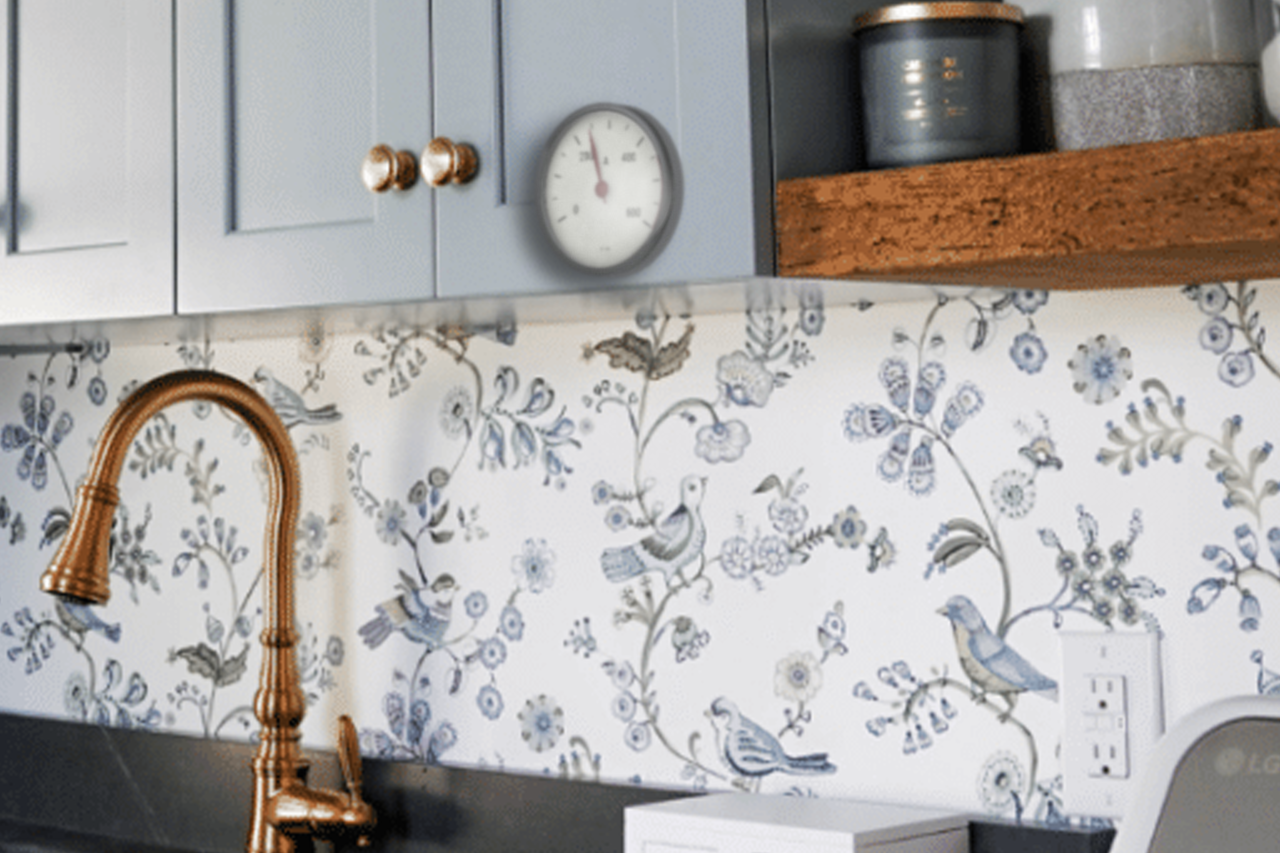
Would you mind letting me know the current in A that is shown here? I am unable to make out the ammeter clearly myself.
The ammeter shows 250 A
